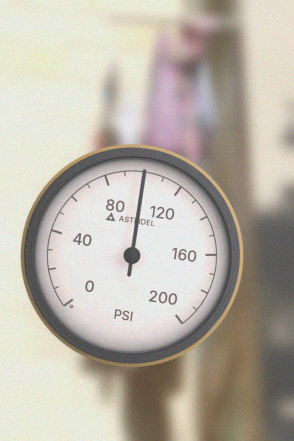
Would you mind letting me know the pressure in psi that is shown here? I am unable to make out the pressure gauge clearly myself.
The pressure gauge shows 100 psi
